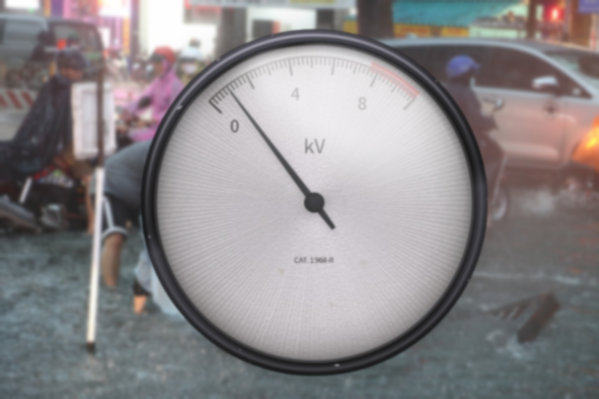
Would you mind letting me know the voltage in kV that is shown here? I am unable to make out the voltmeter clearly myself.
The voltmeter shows 1 kV
